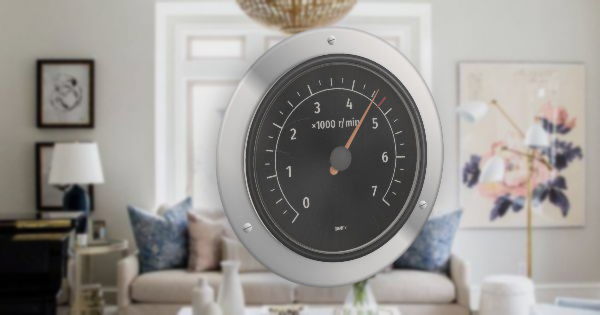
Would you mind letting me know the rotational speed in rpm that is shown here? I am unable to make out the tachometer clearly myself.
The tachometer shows 4500 rpm
